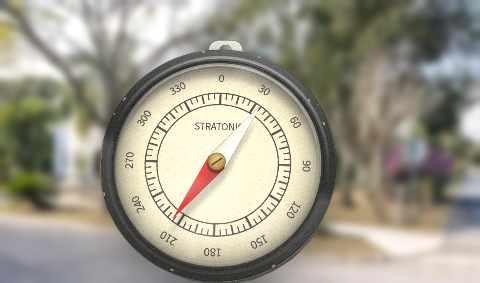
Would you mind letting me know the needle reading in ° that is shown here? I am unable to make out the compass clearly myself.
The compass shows 215 °
